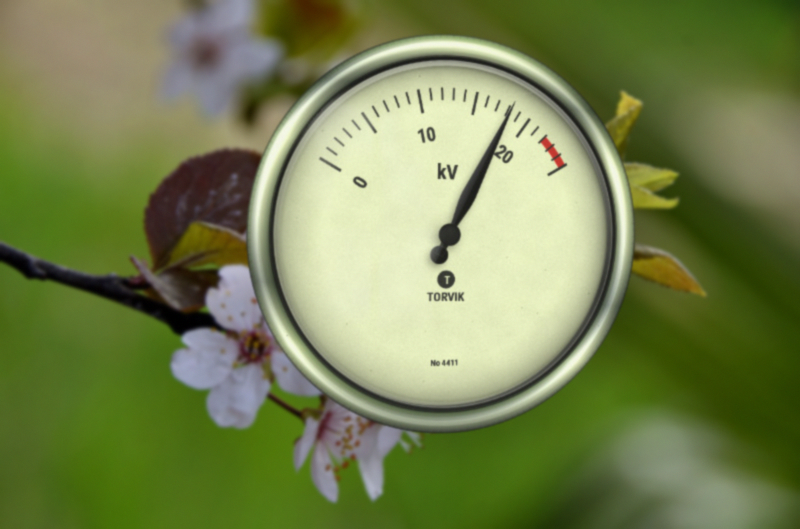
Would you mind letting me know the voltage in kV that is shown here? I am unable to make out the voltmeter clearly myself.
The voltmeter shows 18 kV
